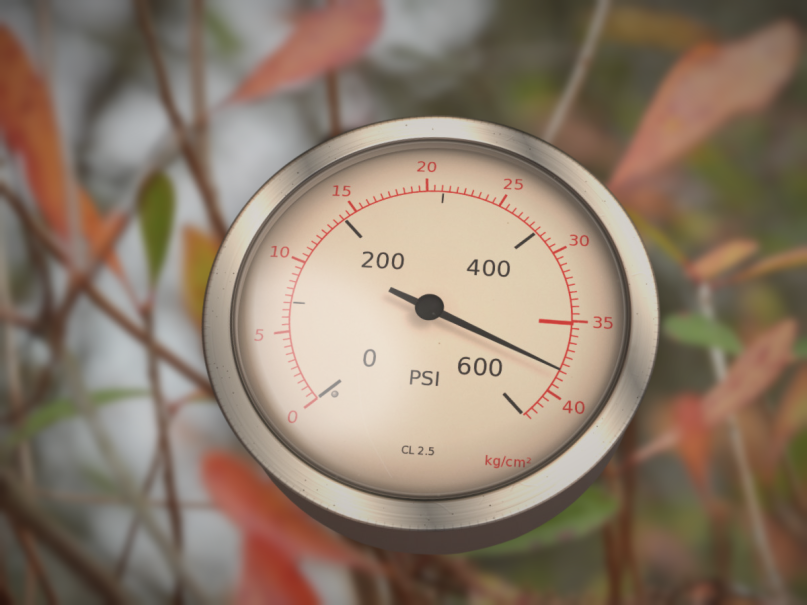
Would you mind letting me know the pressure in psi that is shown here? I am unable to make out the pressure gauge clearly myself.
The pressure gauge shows 550 psi
